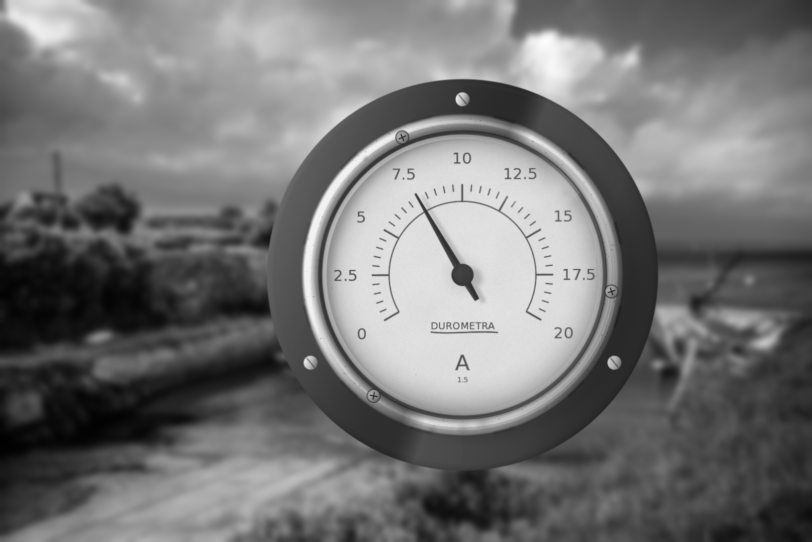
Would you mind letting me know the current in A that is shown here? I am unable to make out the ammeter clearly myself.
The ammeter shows 7.5 A
